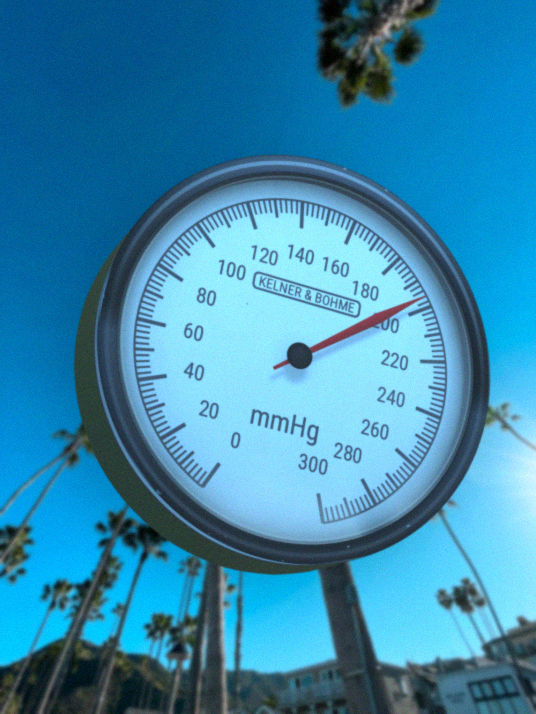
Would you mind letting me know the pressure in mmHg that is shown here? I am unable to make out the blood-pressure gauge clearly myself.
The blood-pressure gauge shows 196 mmHg
